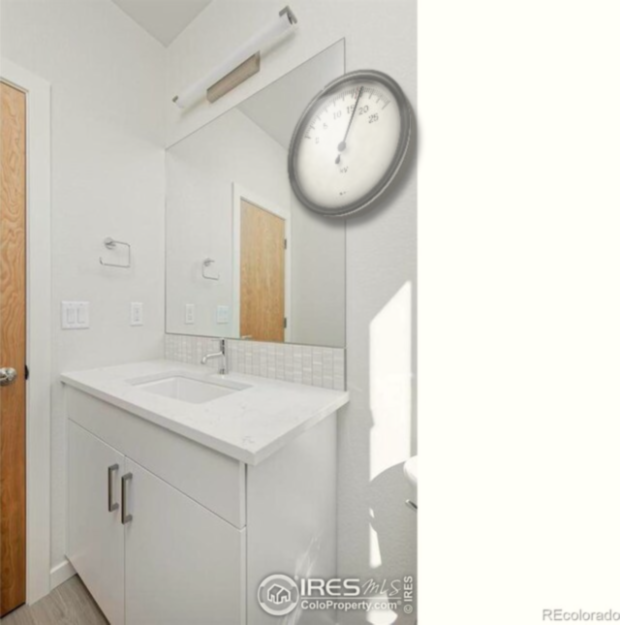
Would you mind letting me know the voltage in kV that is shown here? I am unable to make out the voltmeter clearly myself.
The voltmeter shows 17.5 kV
